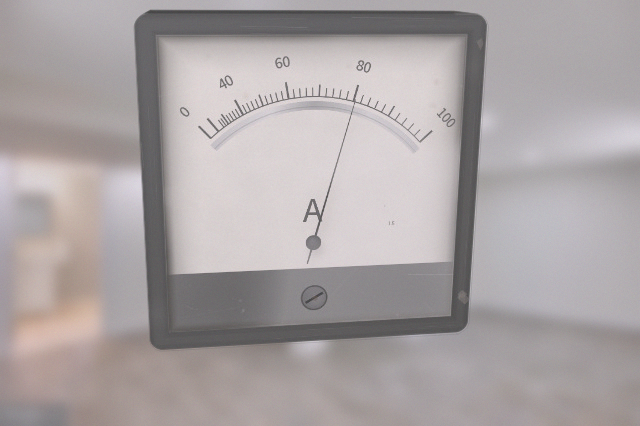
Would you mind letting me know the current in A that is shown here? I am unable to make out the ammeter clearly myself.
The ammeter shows 80 A
